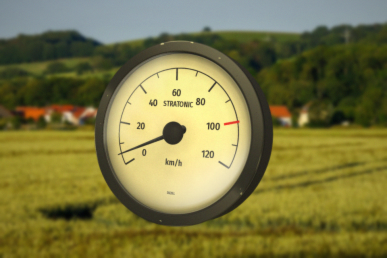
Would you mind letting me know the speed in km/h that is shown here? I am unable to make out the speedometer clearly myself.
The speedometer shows 5 km/h
